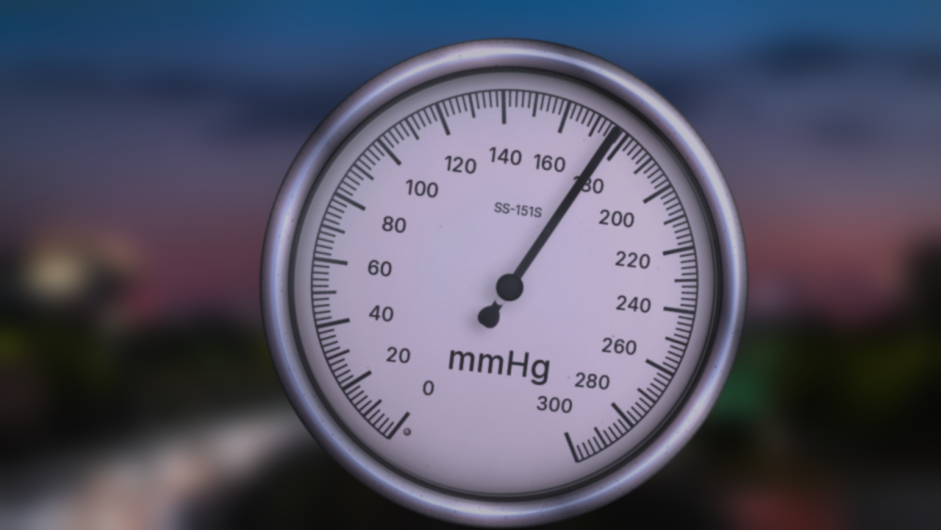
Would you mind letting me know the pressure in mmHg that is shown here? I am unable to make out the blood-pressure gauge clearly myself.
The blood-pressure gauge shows 176 mmHg
